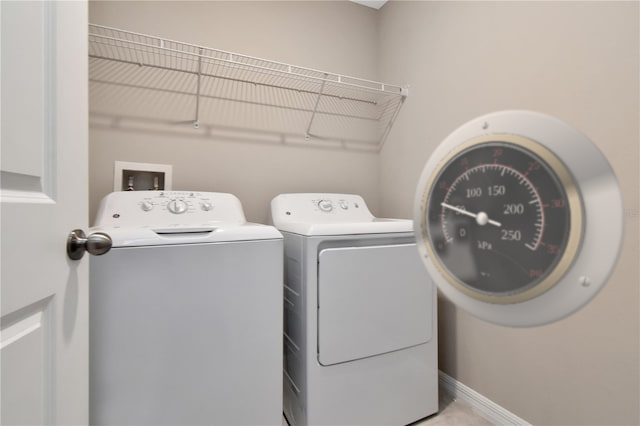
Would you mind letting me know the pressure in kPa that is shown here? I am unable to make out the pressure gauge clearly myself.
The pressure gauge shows 50 kPa
